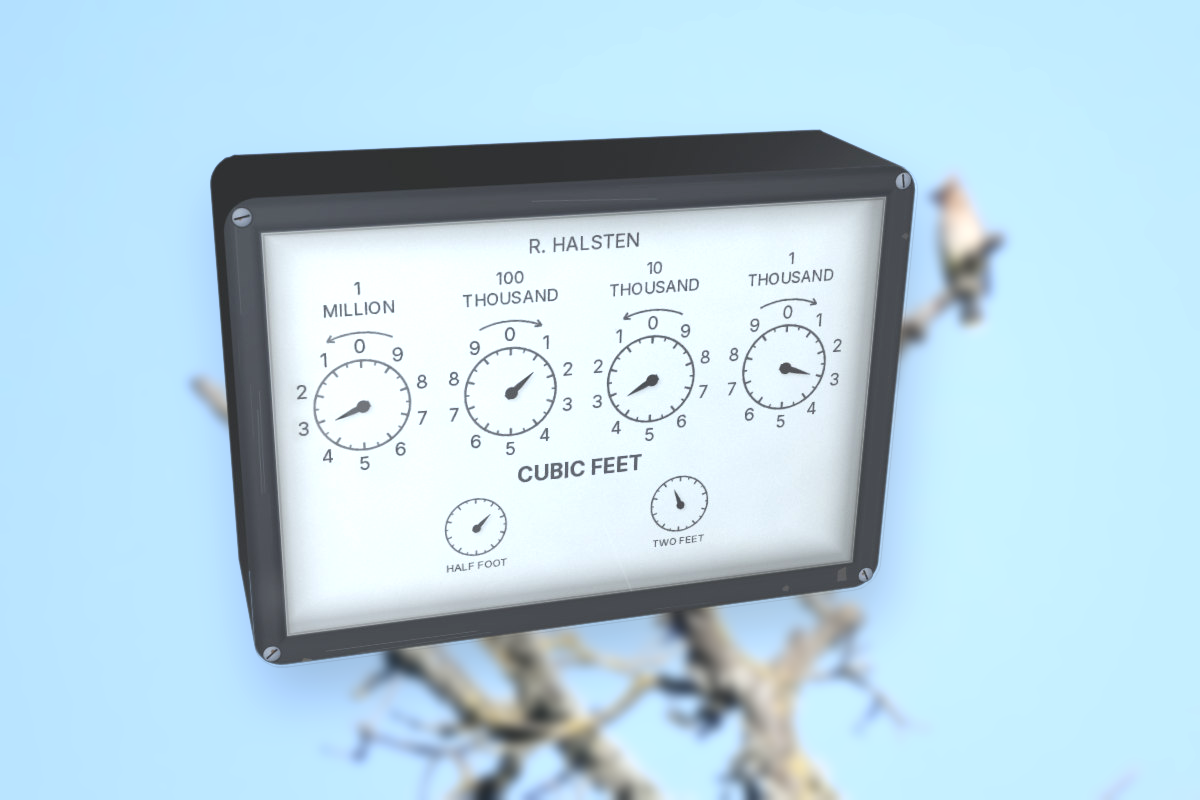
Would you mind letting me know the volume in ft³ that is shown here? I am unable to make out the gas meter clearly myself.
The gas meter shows 313300 ft³
